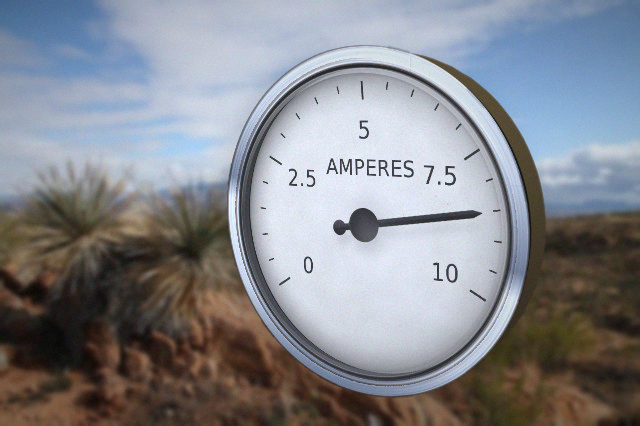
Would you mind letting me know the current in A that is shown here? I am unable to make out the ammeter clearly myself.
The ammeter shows 8.5 A
